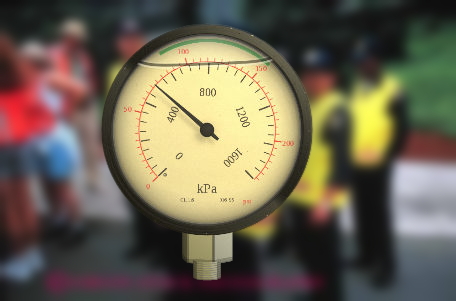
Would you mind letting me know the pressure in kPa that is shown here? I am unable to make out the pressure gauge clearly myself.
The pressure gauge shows 500 kPa
